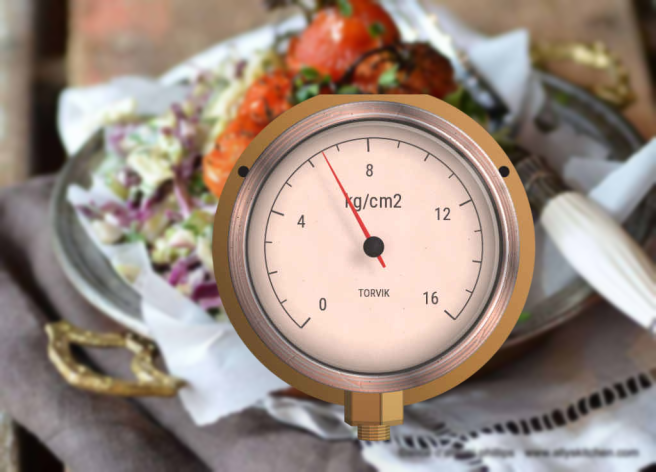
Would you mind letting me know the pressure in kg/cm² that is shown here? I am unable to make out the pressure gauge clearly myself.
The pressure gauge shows 6.5 kg/cm²
